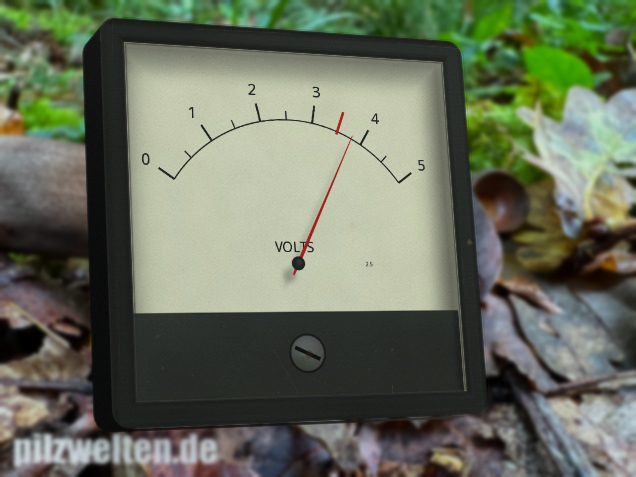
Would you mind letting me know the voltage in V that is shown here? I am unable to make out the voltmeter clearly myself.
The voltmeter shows 3.75 V
